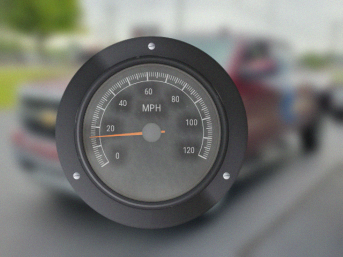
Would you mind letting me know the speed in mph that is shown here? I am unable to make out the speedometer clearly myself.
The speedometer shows 15 mph
